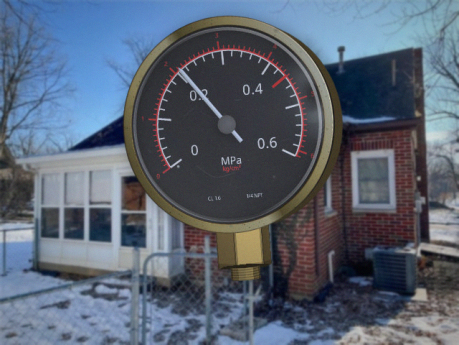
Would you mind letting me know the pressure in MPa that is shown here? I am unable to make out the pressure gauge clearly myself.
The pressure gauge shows 0.21 MPa
